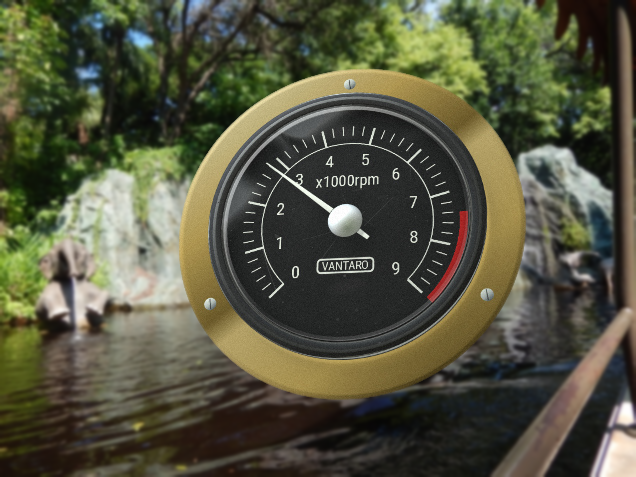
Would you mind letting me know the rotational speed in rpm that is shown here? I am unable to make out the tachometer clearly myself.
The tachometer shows 2800 rpm
